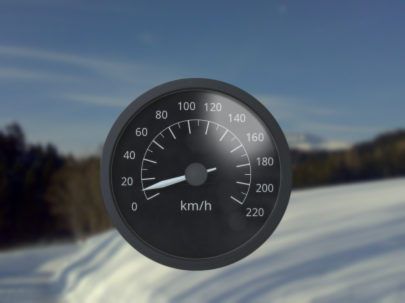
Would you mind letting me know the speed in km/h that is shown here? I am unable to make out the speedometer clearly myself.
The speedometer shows 10 km/h
